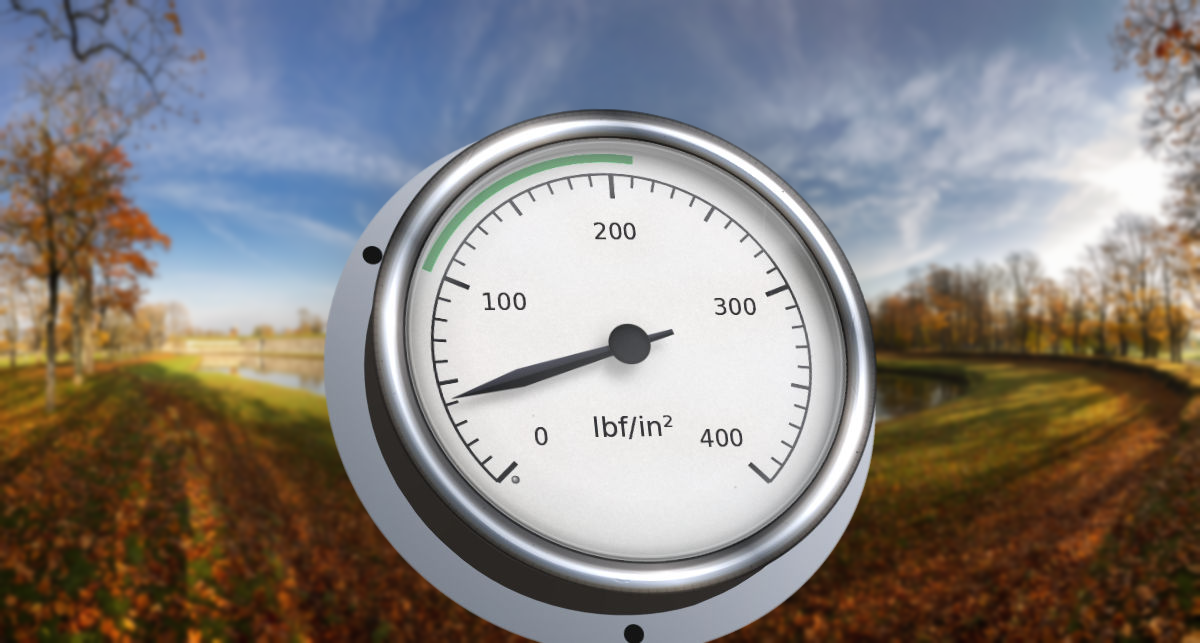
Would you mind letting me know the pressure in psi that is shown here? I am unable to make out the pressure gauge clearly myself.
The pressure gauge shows 40 psi
